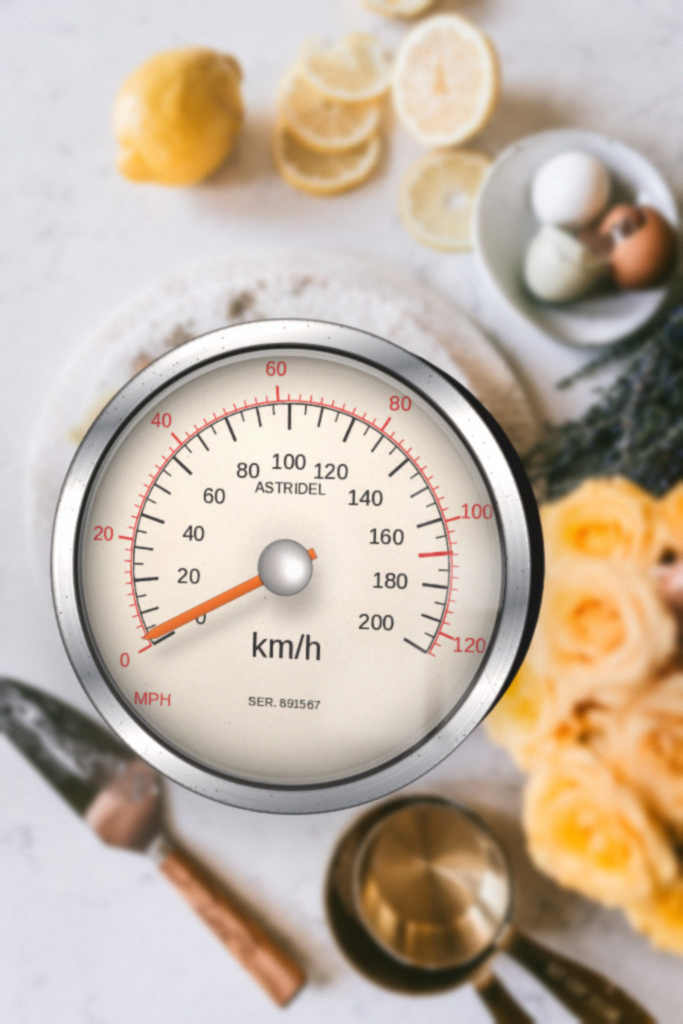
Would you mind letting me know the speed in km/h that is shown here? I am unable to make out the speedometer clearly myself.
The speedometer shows 2.5 km/h
